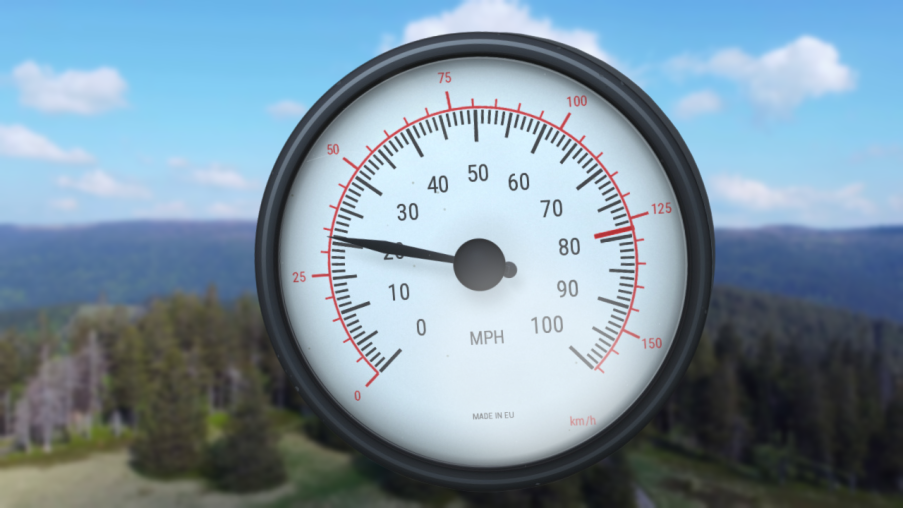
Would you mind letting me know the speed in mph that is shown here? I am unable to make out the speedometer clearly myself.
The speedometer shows 21 mph
